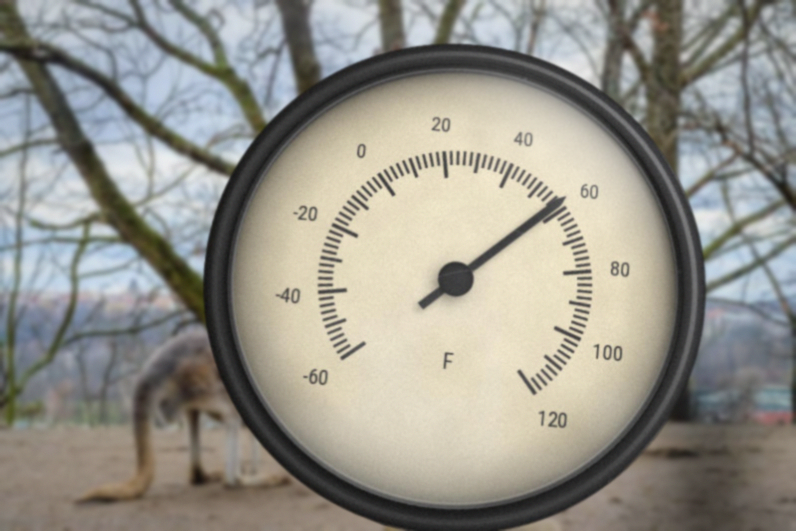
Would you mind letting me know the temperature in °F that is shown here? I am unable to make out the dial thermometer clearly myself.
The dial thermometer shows 58 °F
